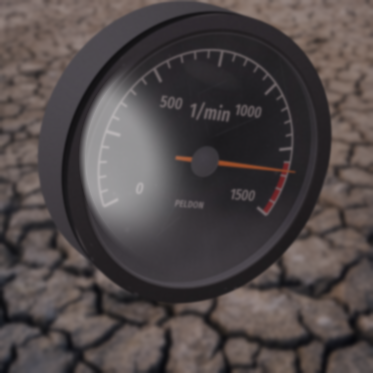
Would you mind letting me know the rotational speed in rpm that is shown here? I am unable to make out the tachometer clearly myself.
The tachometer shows 1325 rpm
